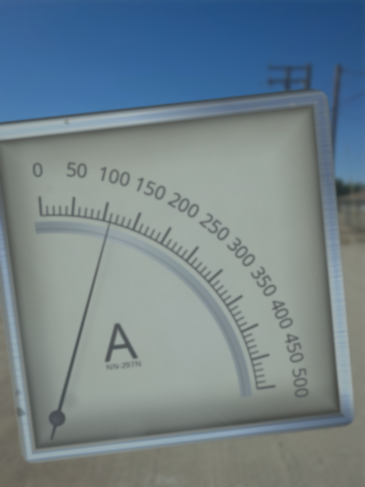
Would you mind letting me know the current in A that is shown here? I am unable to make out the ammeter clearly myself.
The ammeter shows 110 A
